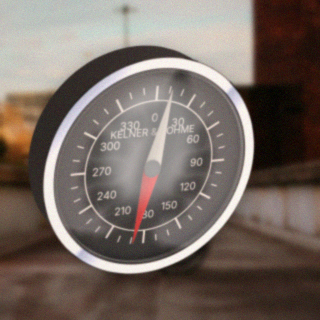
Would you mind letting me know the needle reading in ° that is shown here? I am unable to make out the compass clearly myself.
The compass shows 190 °
